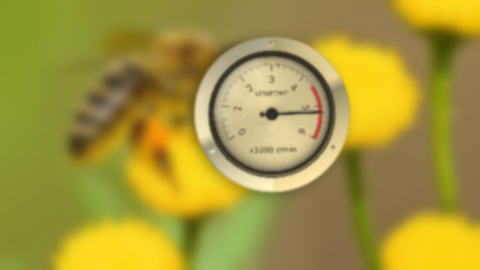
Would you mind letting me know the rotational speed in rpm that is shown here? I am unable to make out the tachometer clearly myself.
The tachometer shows 5200 rpm
